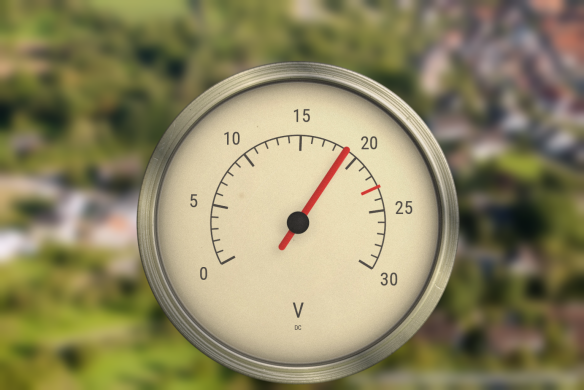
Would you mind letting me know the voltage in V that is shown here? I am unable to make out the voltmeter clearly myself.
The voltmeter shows 19 V
